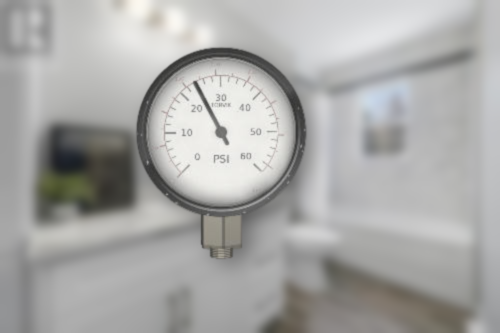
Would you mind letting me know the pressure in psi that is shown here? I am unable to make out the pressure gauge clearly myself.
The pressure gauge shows 24 psi
